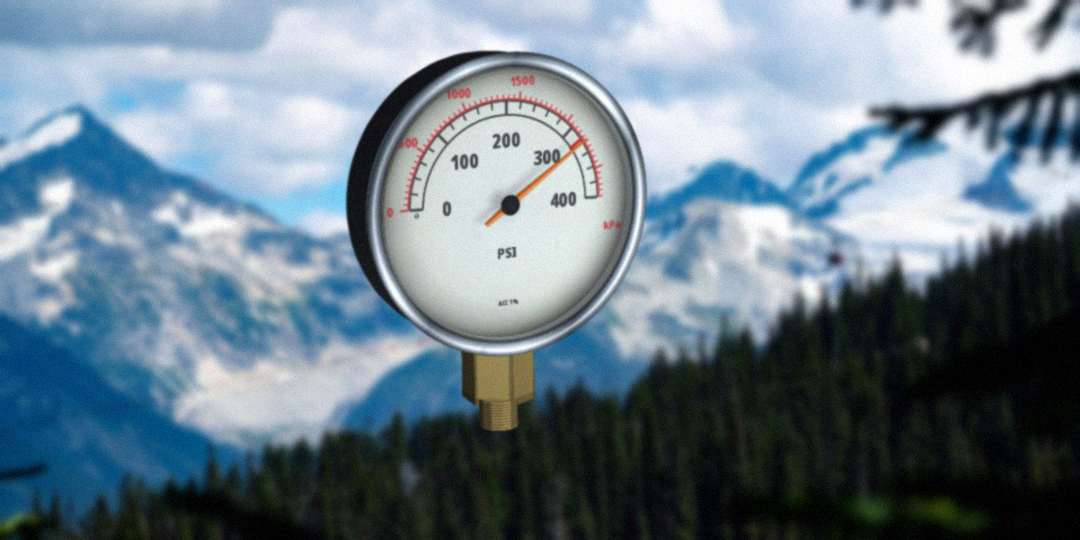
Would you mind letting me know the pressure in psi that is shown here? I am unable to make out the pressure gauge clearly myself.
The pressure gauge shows 320 psi
